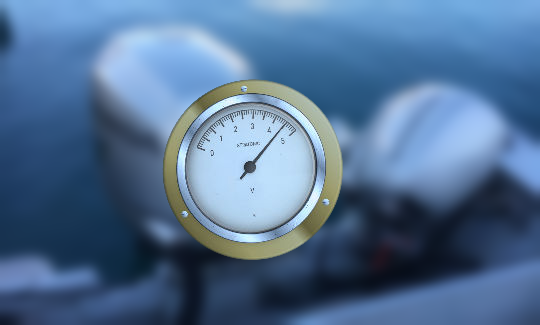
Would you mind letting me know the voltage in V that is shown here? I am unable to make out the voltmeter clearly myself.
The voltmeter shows 4.5 V
